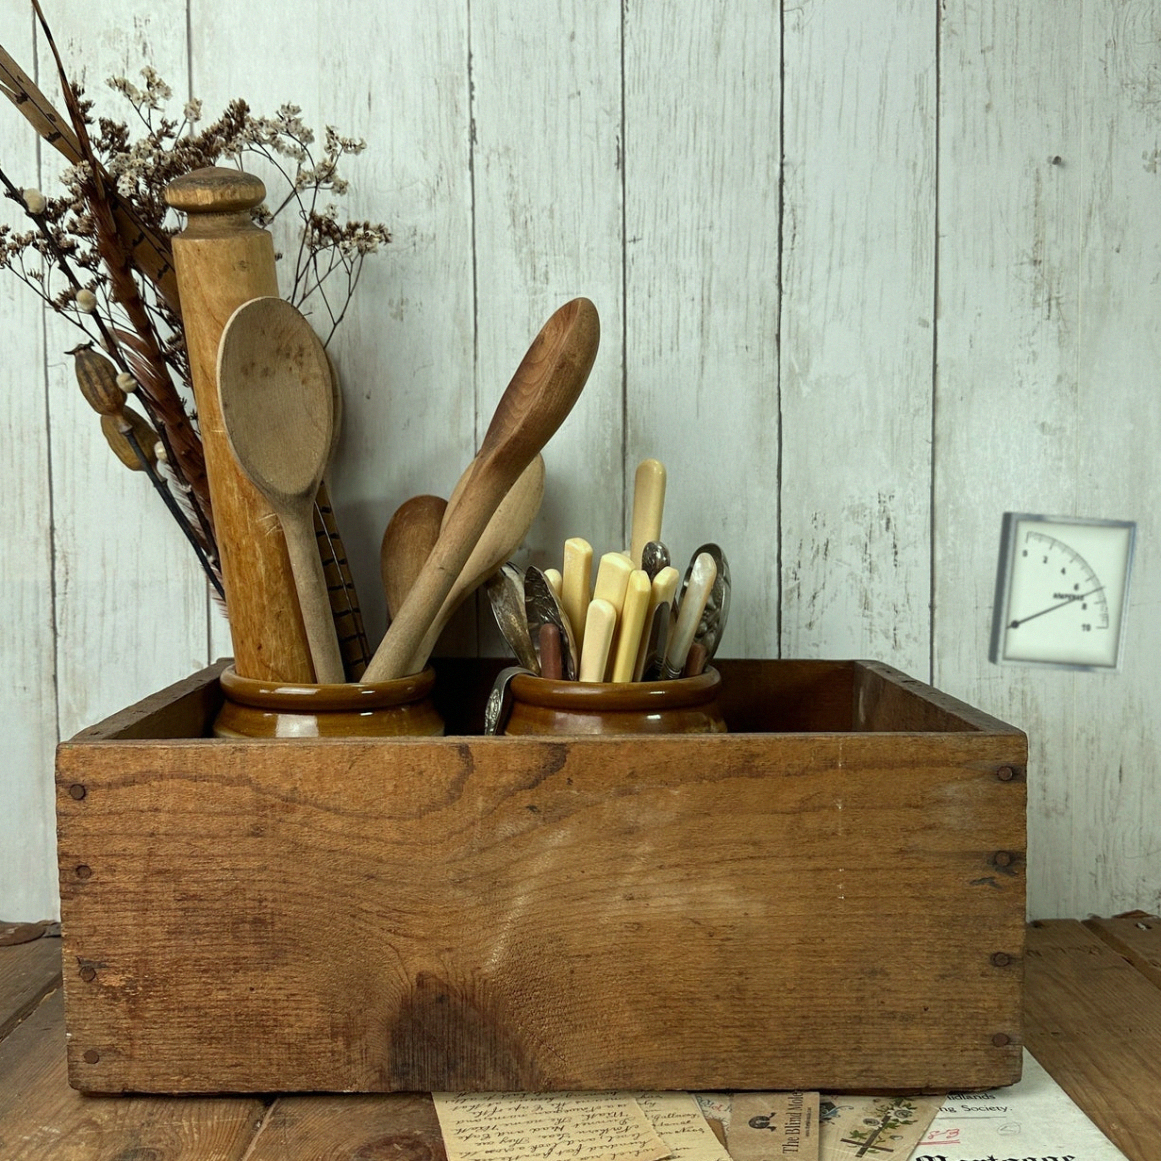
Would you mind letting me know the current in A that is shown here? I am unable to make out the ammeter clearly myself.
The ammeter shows 7 A
